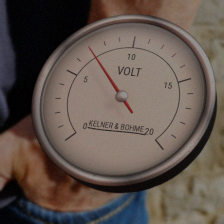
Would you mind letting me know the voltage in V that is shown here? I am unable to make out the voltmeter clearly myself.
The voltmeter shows 7 V
